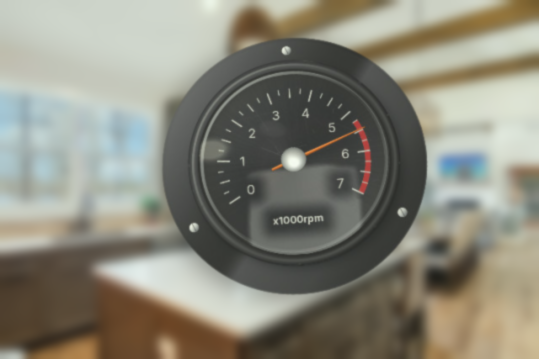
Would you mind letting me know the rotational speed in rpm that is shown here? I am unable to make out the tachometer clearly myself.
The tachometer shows 5500 rpm
